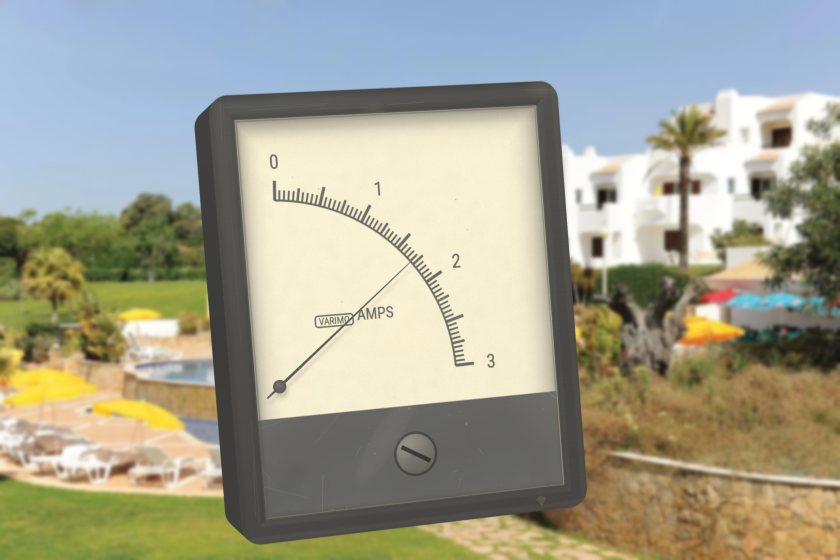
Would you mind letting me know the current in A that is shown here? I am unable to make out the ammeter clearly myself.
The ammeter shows 1.7 A
